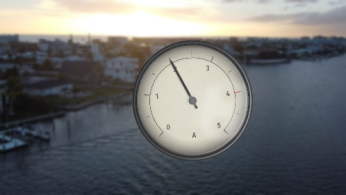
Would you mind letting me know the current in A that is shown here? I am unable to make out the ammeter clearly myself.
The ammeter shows 2 A
